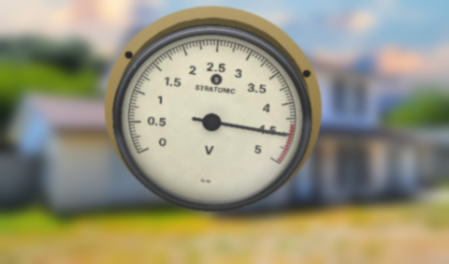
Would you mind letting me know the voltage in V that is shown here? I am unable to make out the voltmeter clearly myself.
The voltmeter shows 4.5 V
